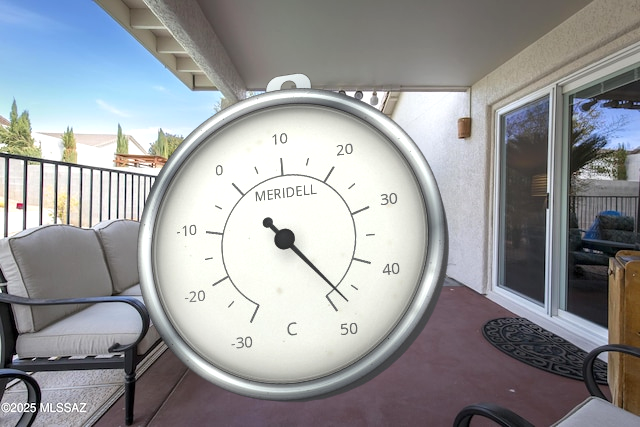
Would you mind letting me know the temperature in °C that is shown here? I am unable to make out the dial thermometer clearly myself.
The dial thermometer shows 47.5 °C
